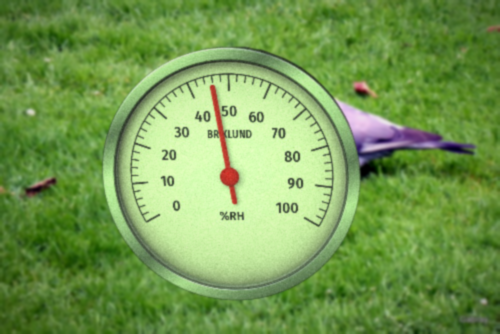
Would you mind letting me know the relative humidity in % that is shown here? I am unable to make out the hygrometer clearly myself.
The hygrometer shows 46 %
